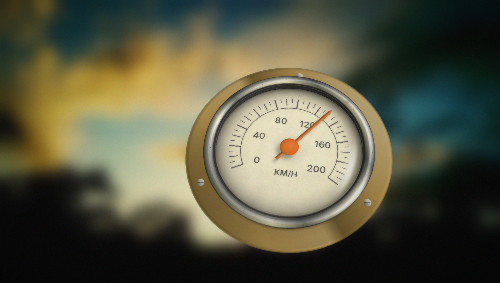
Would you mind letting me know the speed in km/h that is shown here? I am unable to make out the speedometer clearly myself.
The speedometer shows 130 km/h
